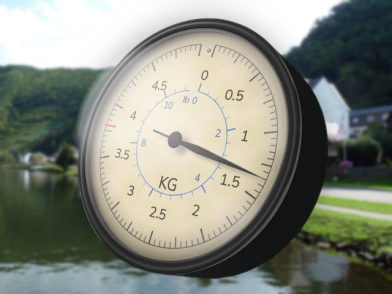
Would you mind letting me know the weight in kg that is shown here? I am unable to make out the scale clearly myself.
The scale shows 1.35 kg
